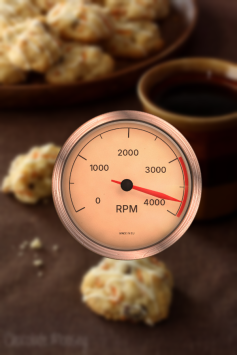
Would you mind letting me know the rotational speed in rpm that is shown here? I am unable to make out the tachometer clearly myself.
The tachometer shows 3750 rpm
